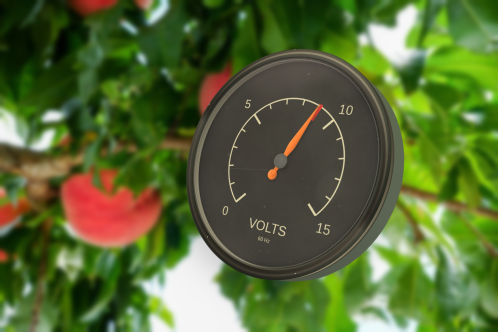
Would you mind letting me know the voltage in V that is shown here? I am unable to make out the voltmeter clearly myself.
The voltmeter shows 9 V
